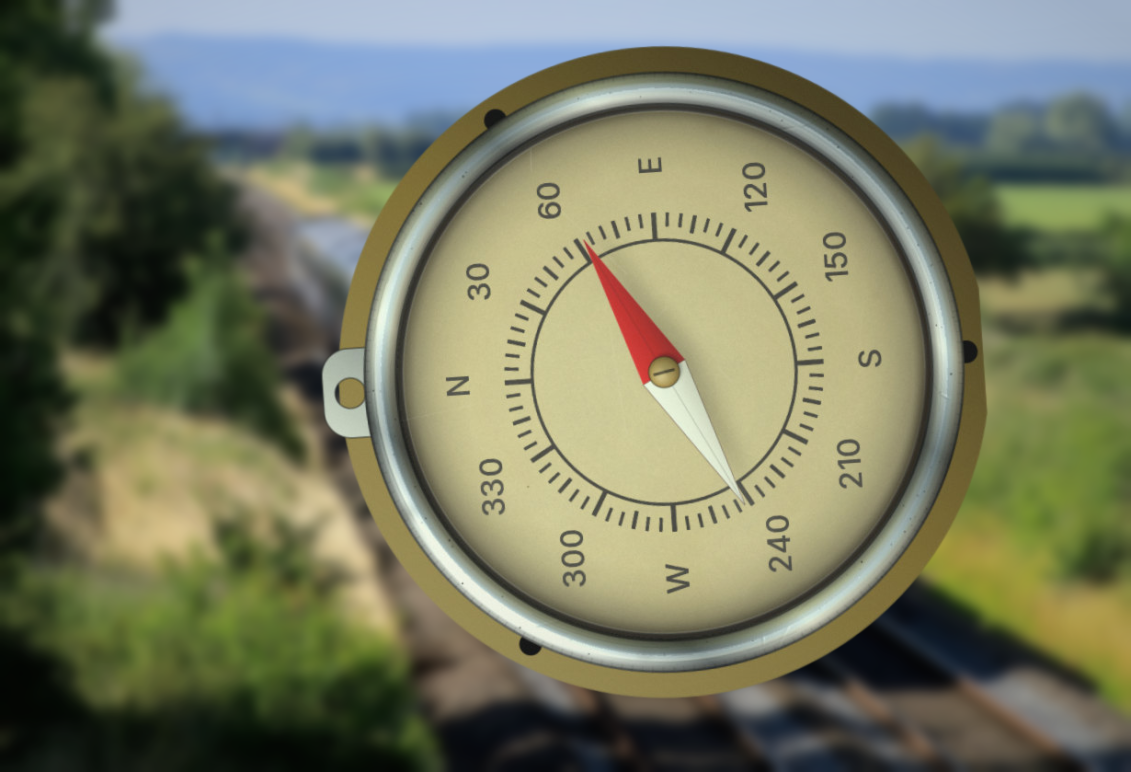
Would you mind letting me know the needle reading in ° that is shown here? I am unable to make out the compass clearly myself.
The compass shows 62.5 °
